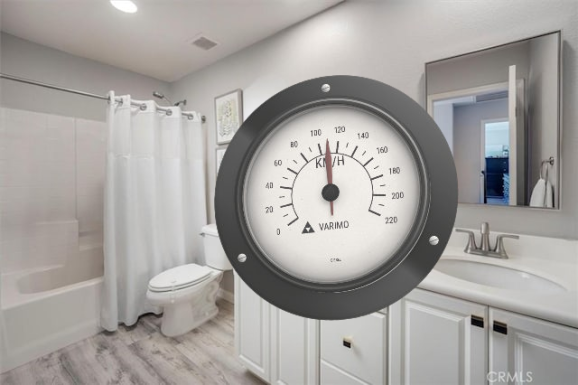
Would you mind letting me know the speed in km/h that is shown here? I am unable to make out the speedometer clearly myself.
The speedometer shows 110 km/h
